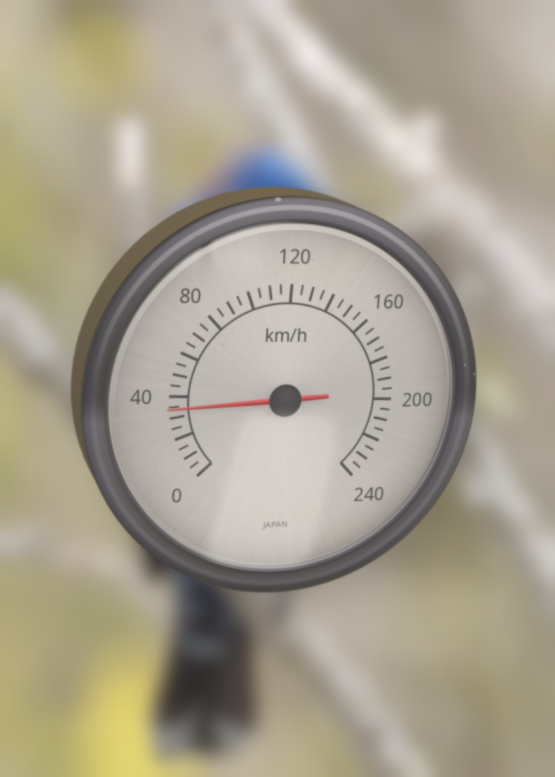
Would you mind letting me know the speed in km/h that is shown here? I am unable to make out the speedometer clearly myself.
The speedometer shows 35 km/h
